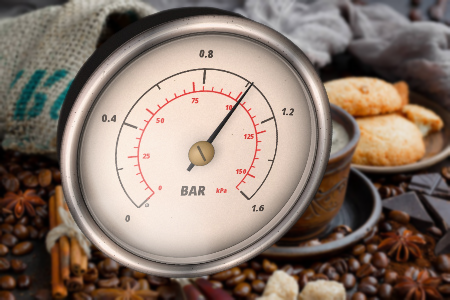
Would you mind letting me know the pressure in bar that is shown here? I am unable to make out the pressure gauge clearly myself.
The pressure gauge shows 1 bar
